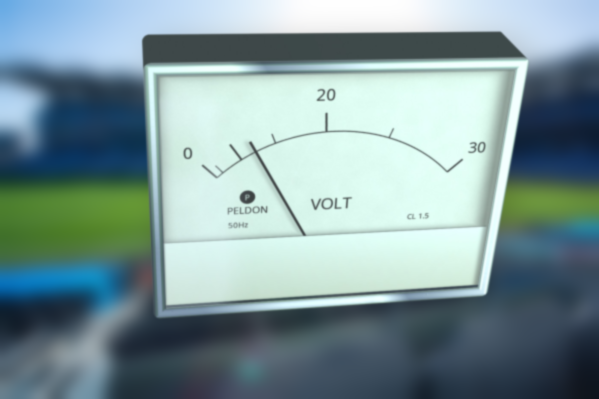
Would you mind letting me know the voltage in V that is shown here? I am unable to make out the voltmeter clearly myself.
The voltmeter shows 12.5 V
